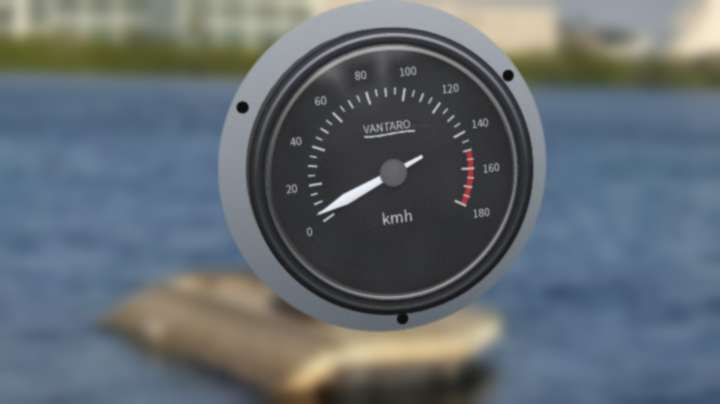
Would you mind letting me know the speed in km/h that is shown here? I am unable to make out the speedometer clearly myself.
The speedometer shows 5 km/h
